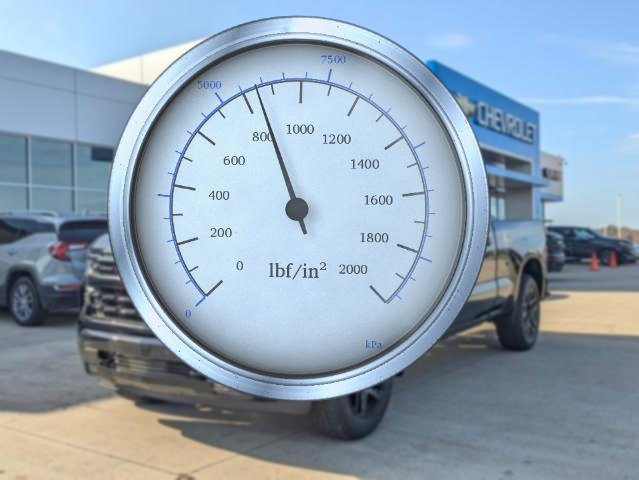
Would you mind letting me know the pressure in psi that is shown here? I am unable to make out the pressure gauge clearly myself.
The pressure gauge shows 850 psi
